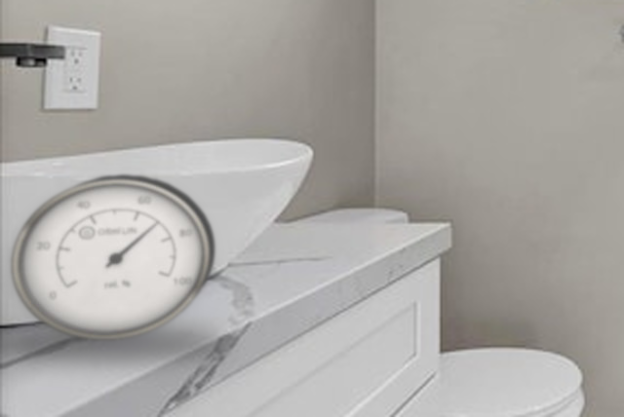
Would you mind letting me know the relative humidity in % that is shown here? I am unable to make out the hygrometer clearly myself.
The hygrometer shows 70 %
